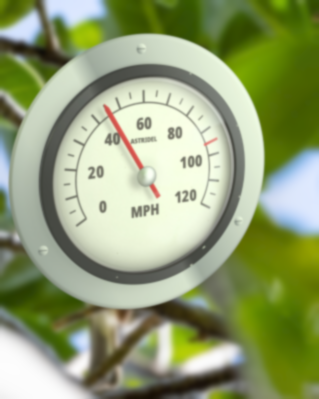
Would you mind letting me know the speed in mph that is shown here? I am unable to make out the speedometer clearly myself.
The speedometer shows 45 mph
